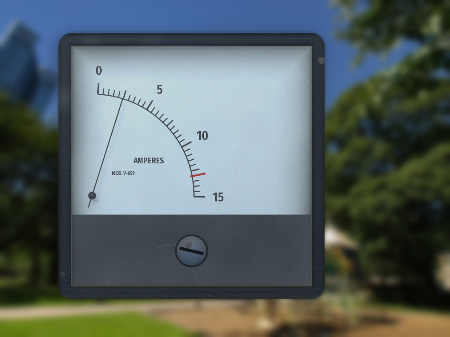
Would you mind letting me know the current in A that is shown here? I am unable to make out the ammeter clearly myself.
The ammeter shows 2.5 A
